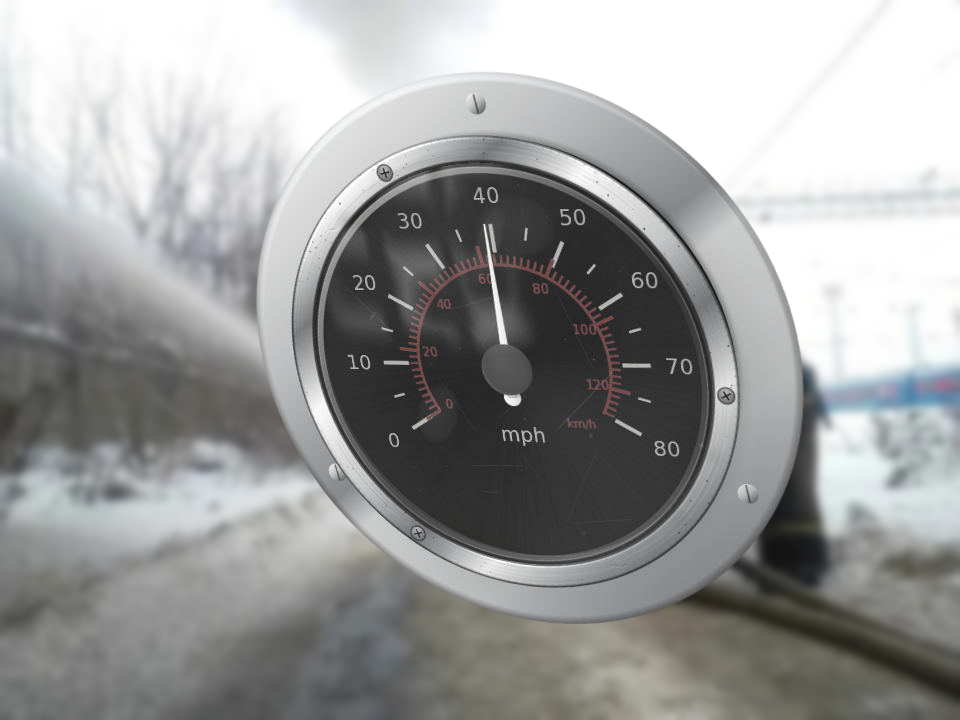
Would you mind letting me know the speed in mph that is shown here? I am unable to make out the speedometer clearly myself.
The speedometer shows 40 mph
